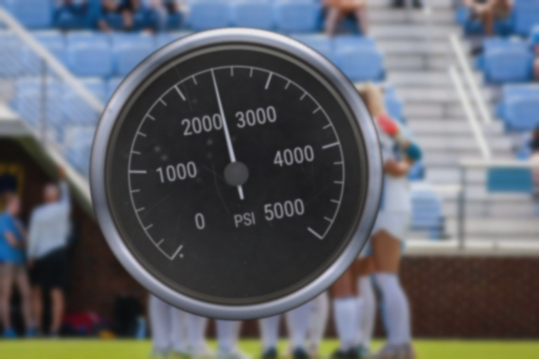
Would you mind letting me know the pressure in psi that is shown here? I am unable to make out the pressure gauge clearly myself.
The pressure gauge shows 2400 psi
